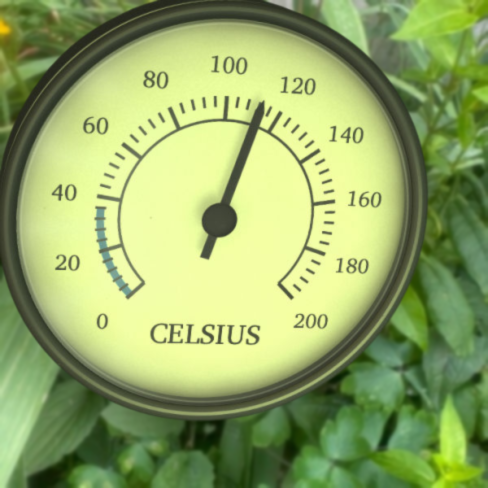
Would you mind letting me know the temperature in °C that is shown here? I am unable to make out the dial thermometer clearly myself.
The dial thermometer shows 112 °C
